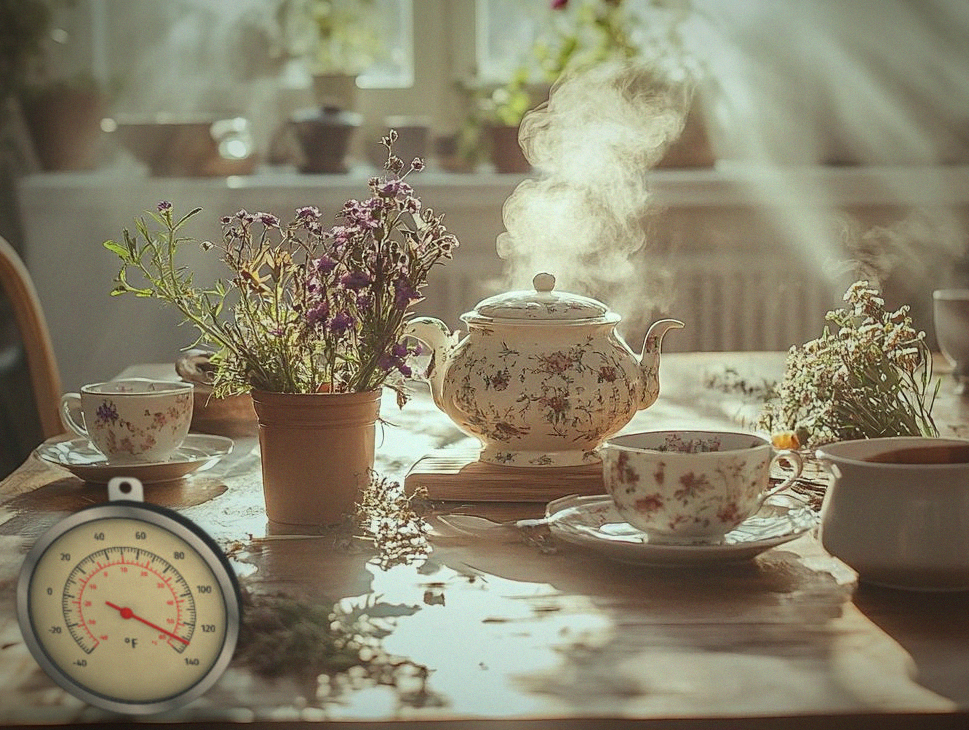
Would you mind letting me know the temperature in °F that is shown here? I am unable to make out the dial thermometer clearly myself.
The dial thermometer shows 130 °F
